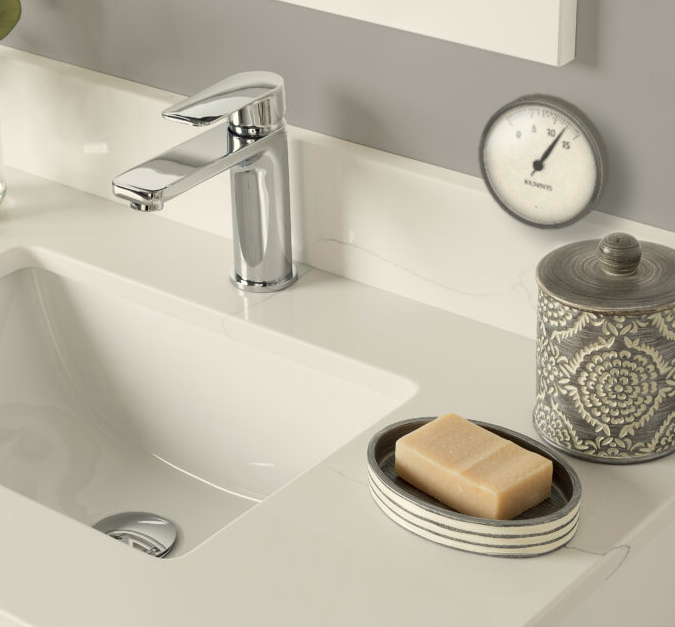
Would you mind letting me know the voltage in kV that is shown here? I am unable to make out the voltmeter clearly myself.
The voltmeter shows 12.5 kV
